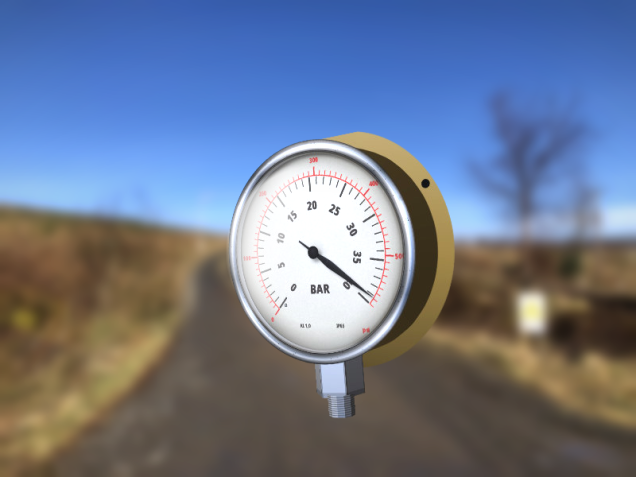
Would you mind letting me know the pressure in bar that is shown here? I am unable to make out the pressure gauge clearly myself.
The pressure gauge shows 39 bar
